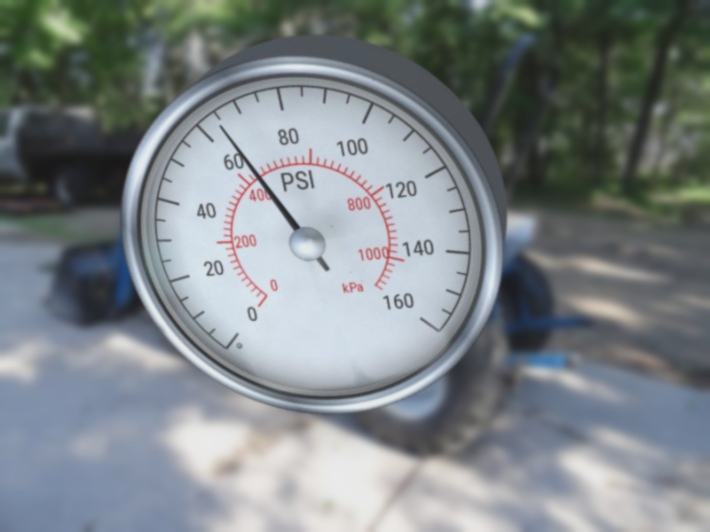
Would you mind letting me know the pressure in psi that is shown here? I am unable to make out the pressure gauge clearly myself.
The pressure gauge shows 65 psi
